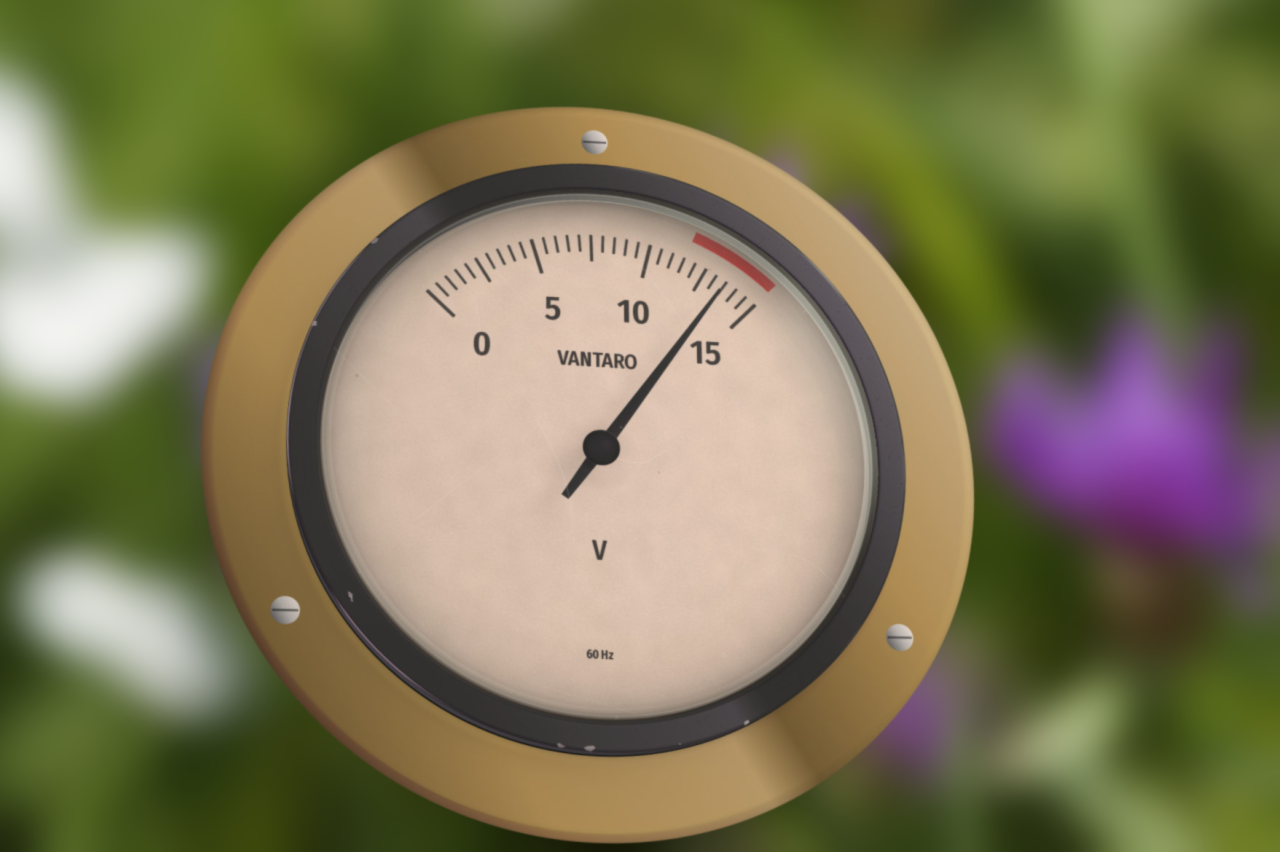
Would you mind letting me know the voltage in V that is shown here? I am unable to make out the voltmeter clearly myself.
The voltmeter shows 13.5 V
